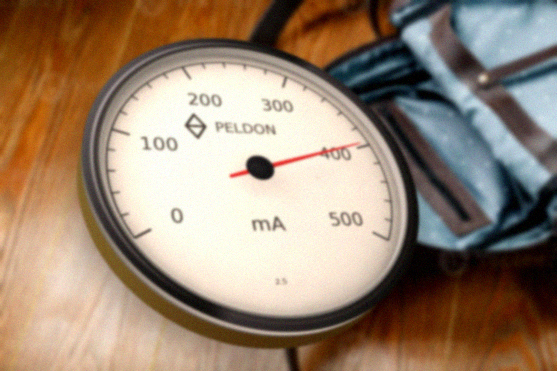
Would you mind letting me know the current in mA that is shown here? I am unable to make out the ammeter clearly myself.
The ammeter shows 400 mA
